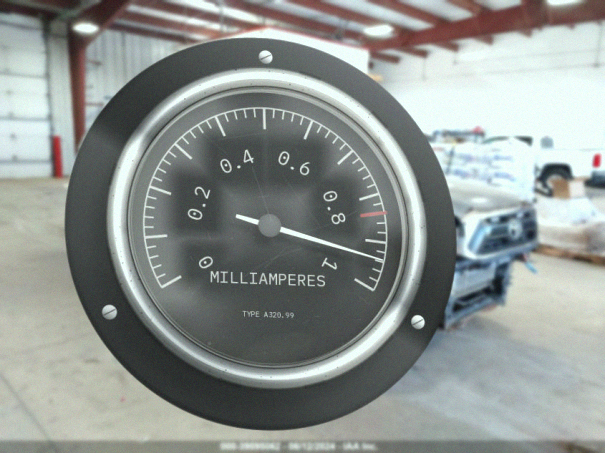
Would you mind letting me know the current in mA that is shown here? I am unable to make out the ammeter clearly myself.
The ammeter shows 0.94 mA
